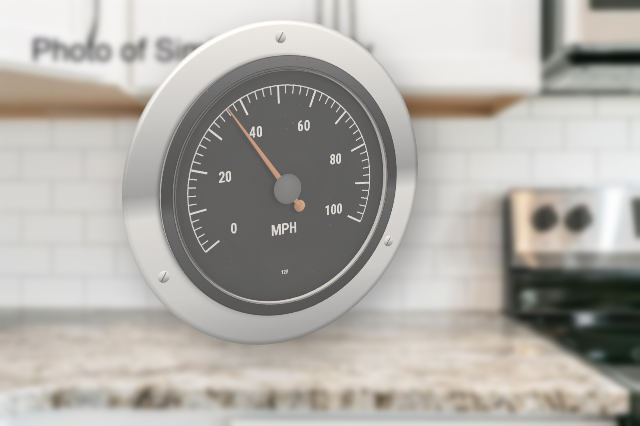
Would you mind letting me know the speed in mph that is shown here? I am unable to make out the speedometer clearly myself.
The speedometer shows 36 mph
